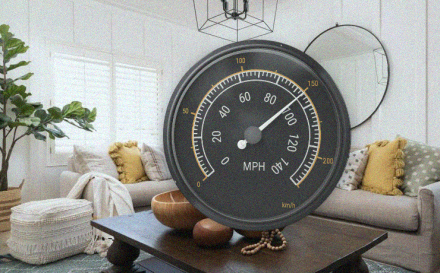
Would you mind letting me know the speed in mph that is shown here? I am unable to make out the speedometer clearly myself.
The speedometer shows 94 mph
